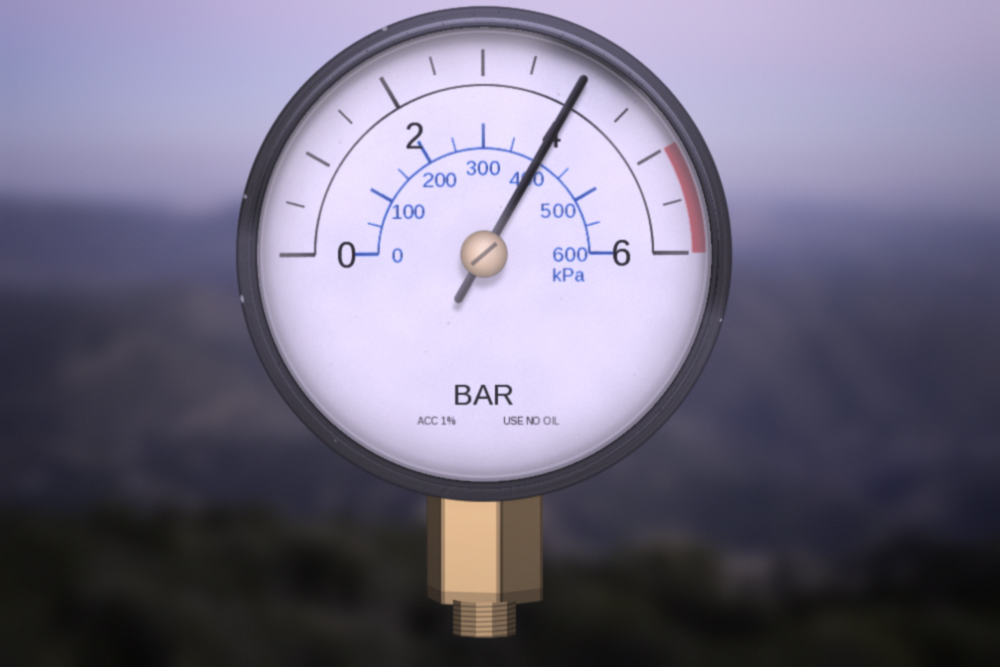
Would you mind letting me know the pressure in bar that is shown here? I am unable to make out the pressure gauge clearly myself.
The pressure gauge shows 4 bar
